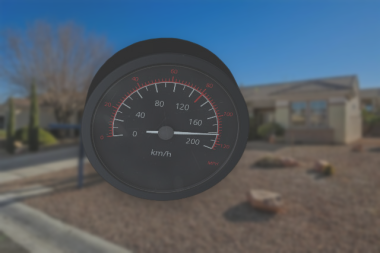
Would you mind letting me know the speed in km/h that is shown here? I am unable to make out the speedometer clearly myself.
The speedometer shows 180 km/h
